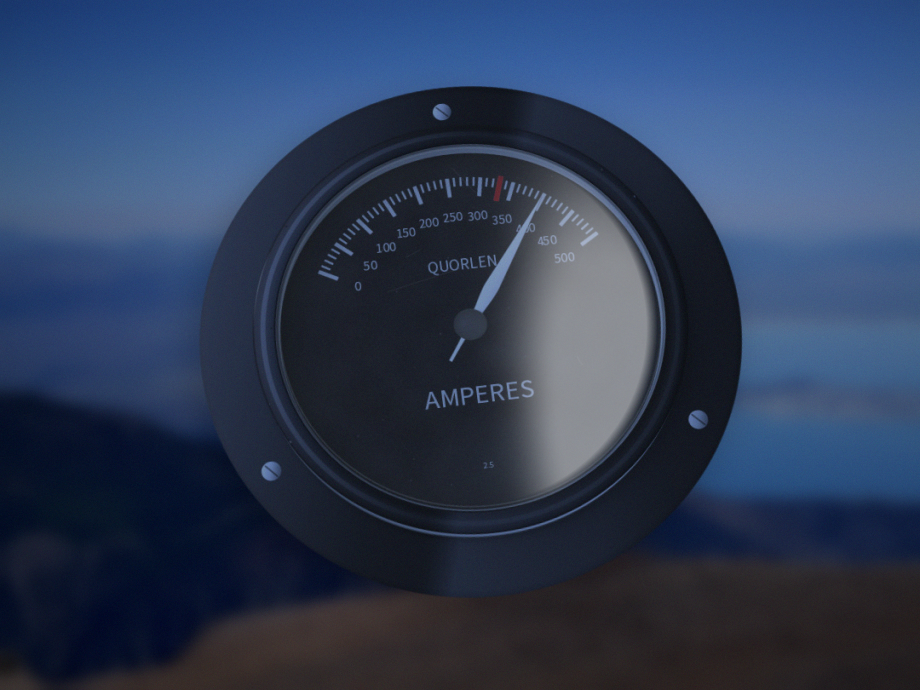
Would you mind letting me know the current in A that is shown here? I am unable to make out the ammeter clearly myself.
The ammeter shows 400 A
